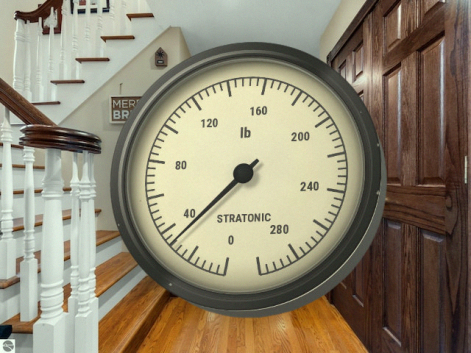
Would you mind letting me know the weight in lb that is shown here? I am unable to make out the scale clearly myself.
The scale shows 32 lb
